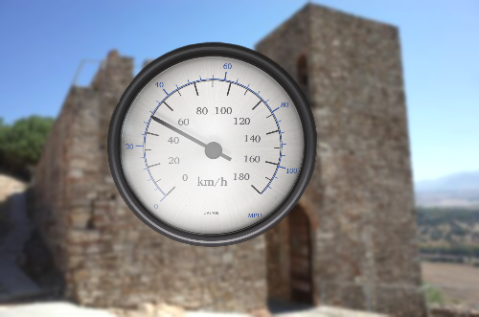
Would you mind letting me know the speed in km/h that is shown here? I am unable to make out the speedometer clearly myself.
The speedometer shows 50 km/h
